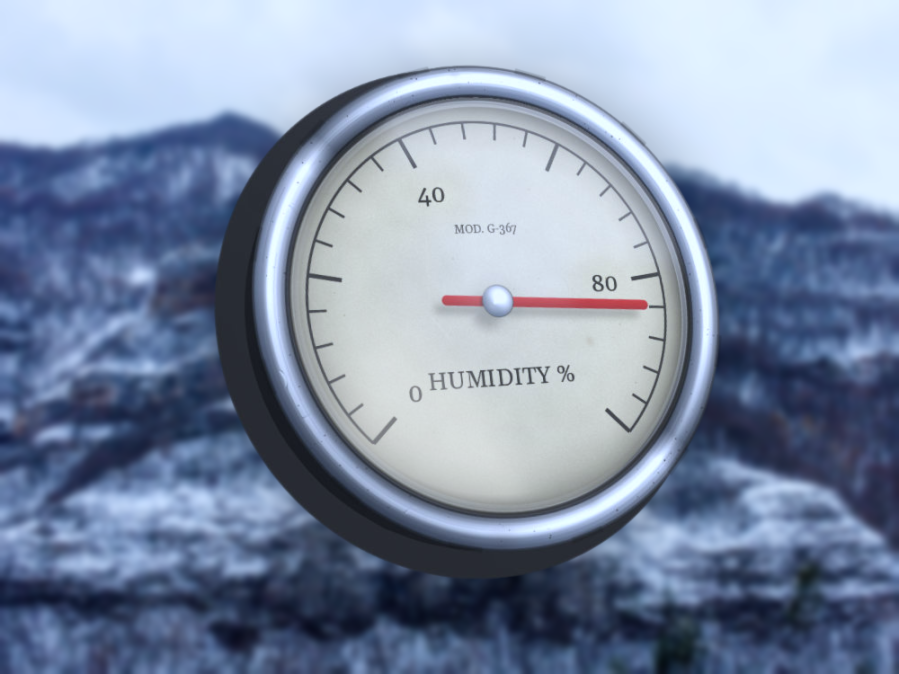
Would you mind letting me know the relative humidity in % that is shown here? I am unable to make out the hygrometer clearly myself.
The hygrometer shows 84 %
